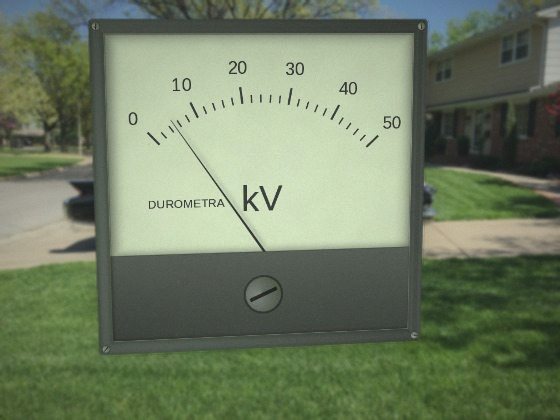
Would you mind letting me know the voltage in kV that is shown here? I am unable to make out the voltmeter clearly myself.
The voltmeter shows 5 kV
